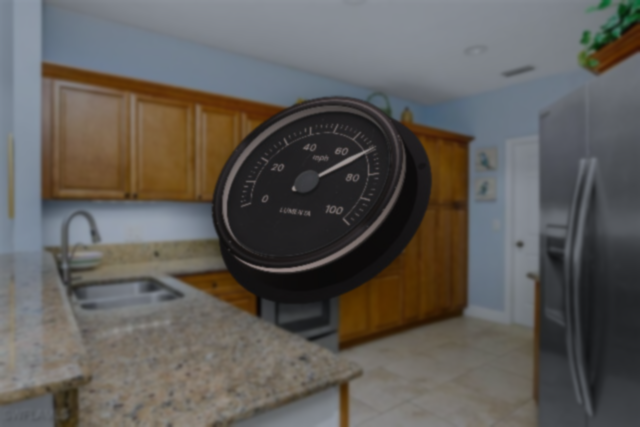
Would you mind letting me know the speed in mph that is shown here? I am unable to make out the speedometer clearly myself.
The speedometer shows 70 mph
